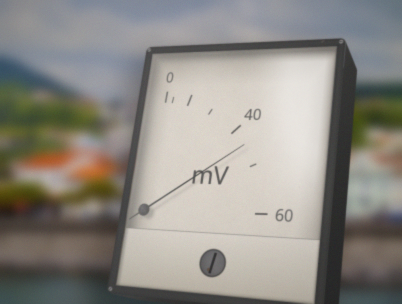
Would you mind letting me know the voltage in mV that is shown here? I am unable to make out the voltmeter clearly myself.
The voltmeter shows 45 mV
